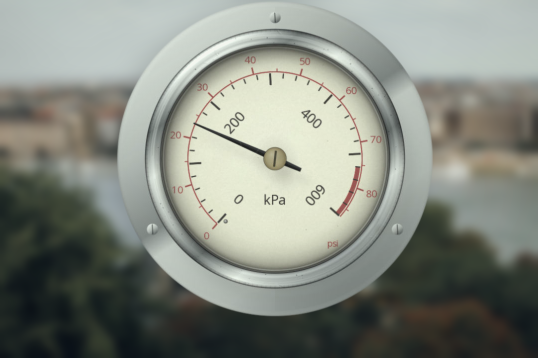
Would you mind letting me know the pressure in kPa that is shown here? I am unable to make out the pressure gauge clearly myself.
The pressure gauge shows 160 kPa
